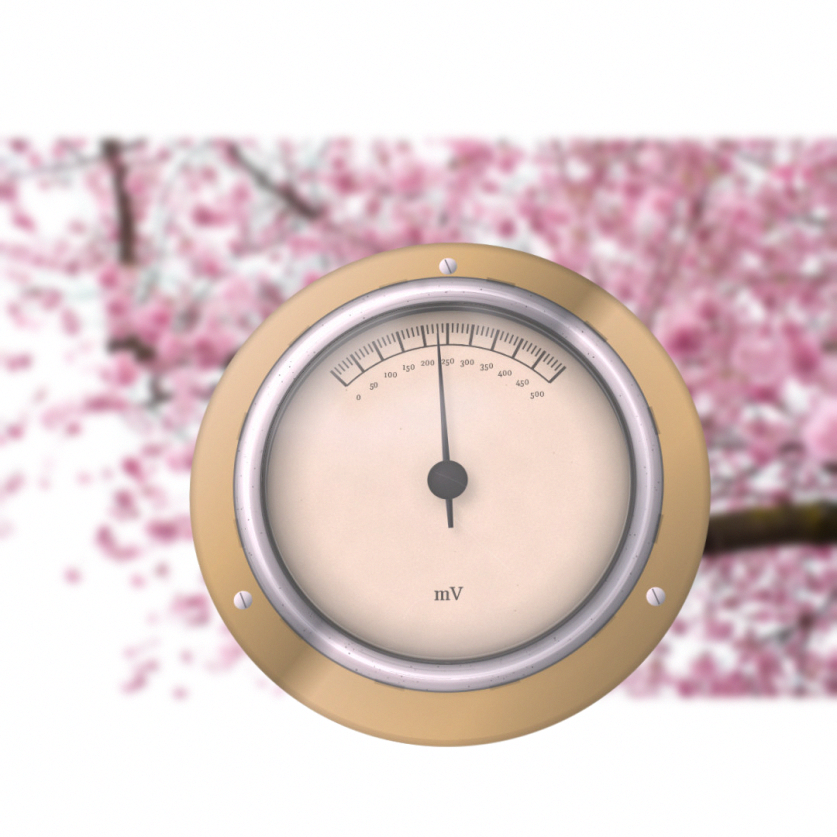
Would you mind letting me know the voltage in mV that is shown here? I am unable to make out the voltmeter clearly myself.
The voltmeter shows 230 mV
